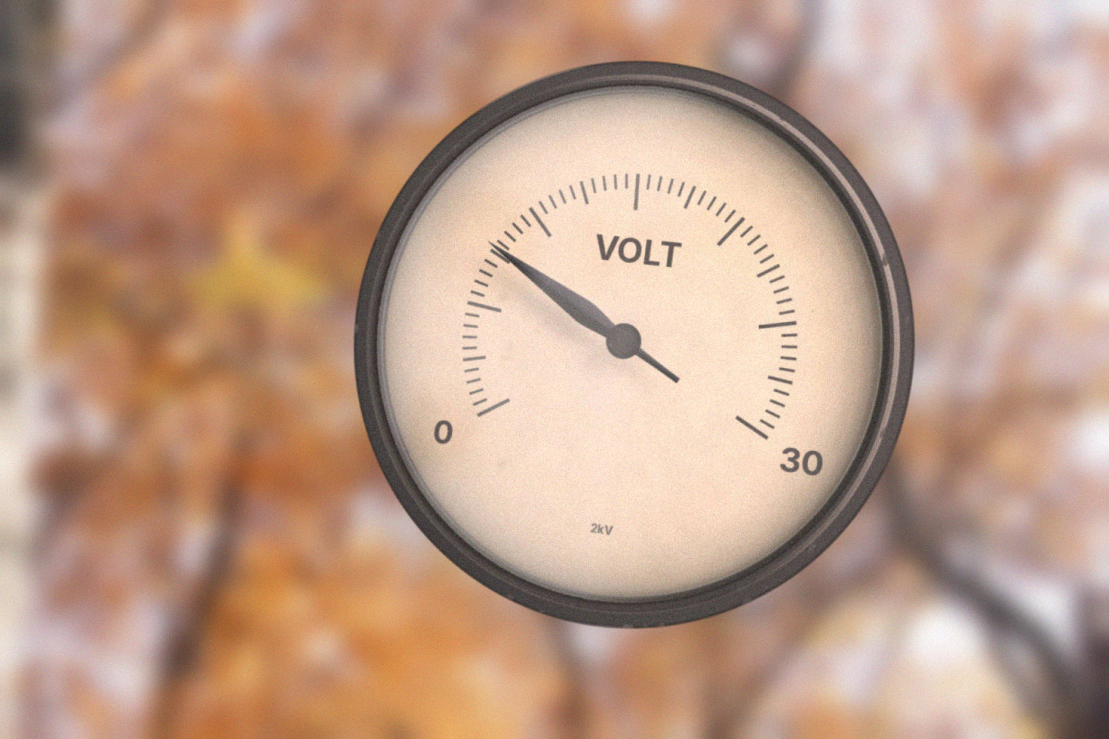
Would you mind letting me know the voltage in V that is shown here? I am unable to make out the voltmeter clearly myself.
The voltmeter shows 7.75 V
